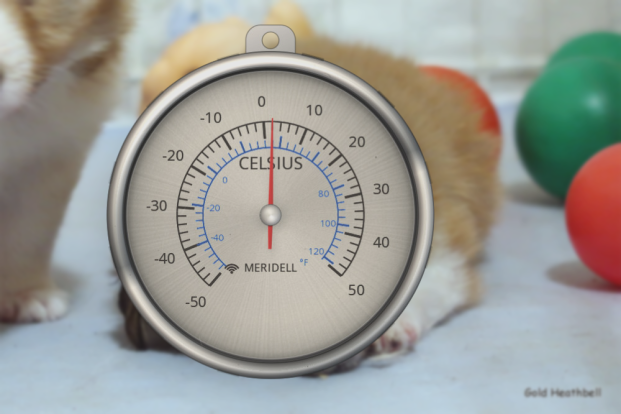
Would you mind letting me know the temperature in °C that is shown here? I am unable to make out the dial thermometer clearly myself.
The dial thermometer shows 2 °C
